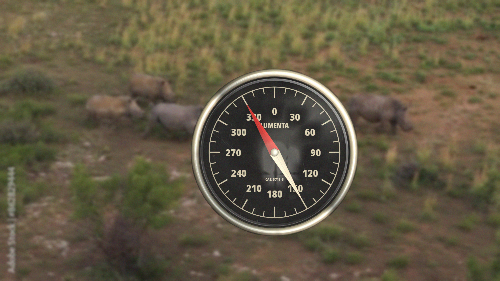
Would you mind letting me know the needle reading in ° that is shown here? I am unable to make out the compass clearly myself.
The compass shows 330 °
